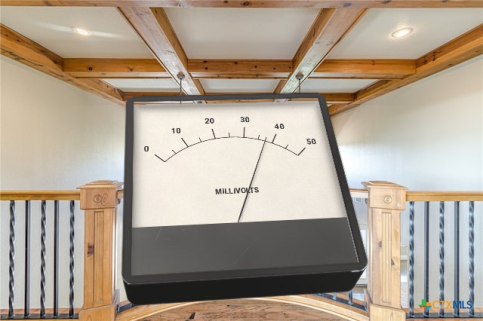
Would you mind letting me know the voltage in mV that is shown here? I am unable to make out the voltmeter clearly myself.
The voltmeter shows 37.5 mV
